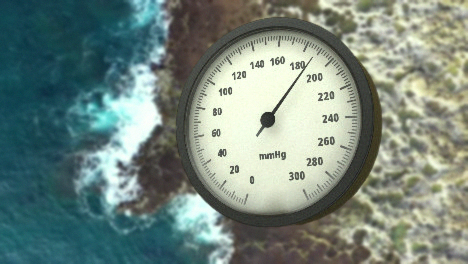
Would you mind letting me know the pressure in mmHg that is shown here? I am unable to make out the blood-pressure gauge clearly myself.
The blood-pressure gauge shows 190 mmHg
